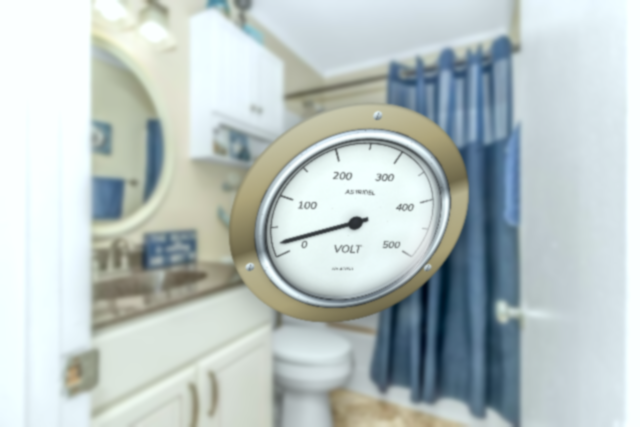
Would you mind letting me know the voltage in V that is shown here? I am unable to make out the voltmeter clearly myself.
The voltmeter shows 25 V
